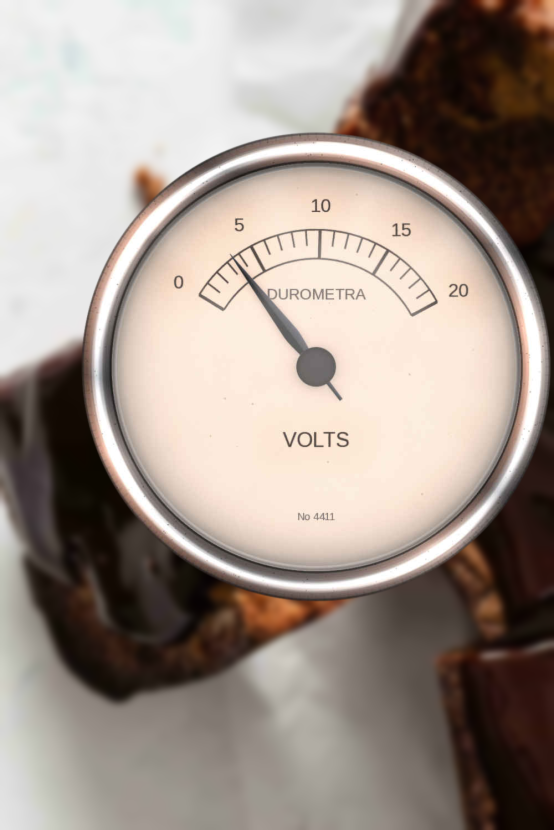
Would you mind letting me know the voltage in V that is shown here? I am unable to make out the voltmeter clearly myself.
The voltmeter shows 3.5 V
